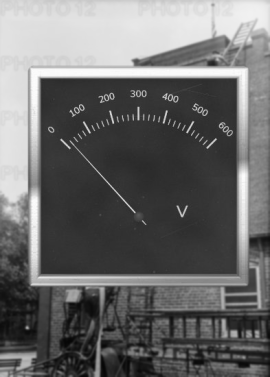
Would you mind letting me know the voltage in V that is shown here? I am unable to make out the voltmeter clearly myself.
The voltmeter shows 20 V
